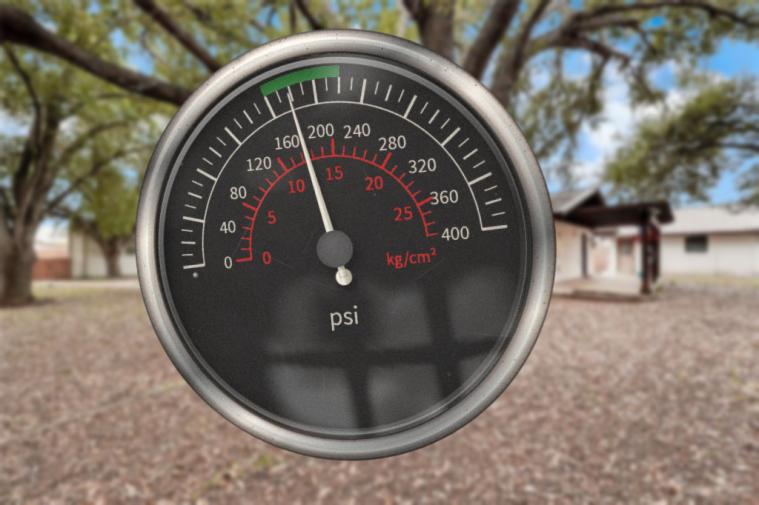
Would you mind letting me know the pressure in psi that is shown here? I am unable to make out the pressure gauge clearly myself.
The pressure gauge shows 180 psi
